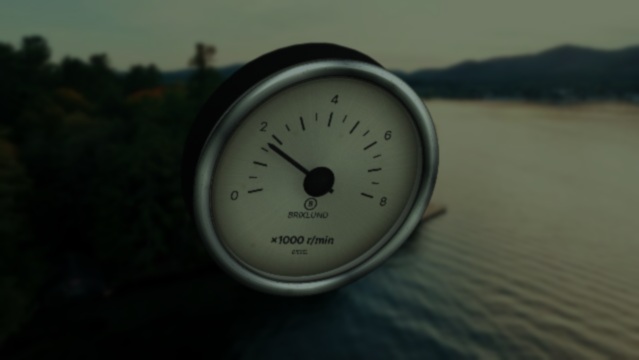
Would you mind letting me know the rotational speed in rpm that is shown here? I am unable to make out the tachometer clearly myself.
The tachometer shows 1750 rpm
